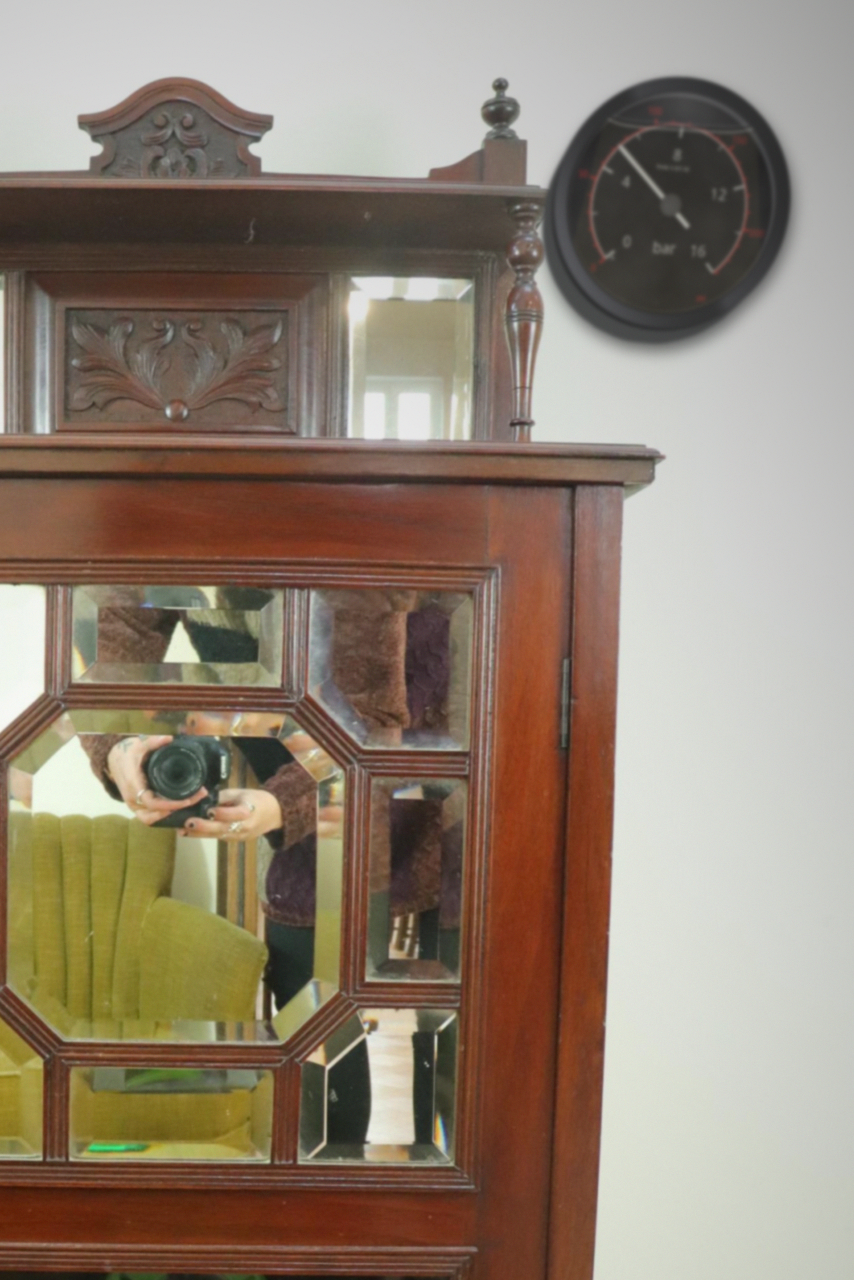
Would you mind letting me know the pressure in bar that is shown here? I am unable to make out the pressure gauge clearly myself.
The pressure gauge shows 5 bar
